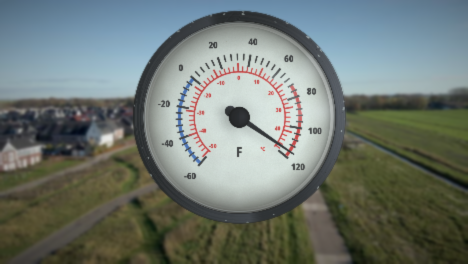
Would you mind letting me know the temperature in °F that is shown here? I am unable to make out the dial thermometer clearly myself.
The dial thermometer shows 116 °F
